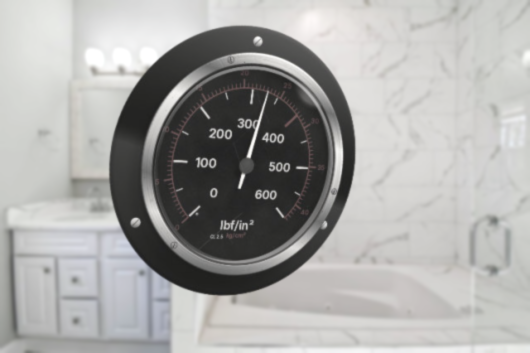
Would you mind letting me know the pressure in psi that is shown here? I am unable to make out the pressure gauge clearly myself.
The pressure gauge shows 325 psi
